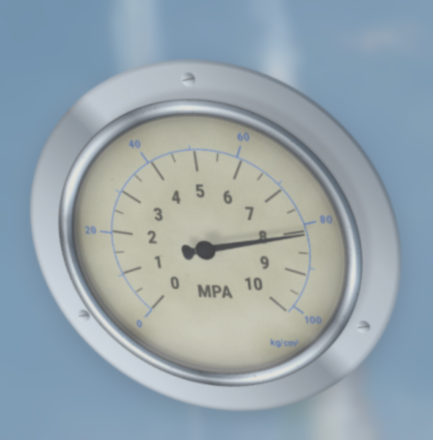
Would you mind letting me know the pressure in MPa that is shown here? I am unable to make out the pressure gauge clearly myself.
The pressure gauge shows 8 MPa
